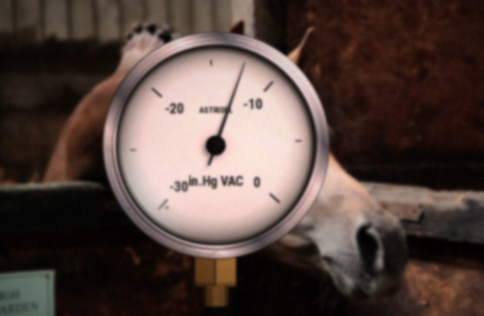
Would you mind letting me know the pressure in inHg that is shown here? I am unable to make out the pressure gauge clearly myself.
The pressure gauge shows -12.5 inHg
